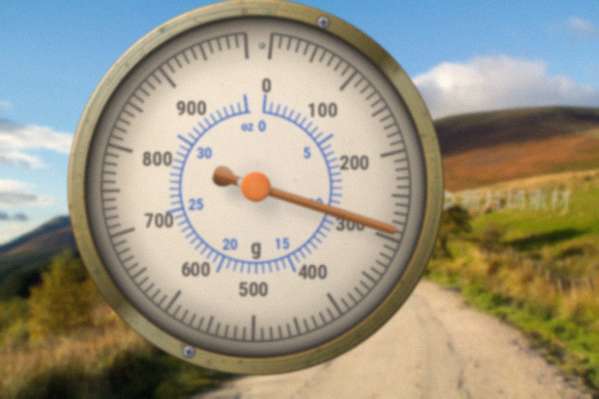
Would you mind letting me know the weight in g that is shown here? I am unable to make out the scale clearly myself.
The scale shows 290 g
